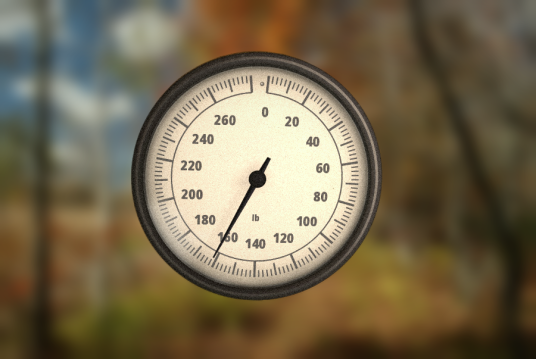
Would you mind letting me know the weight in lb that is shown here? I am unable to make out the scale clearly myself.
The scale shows 162 lb
